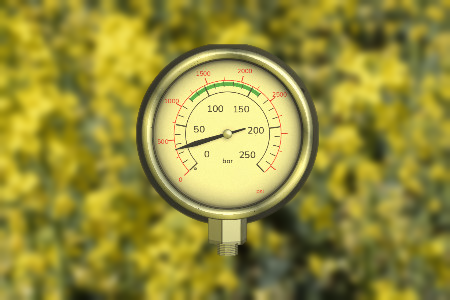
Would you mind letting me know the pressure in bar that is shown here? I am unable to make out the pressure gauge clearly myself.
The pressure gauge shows 25 bar
